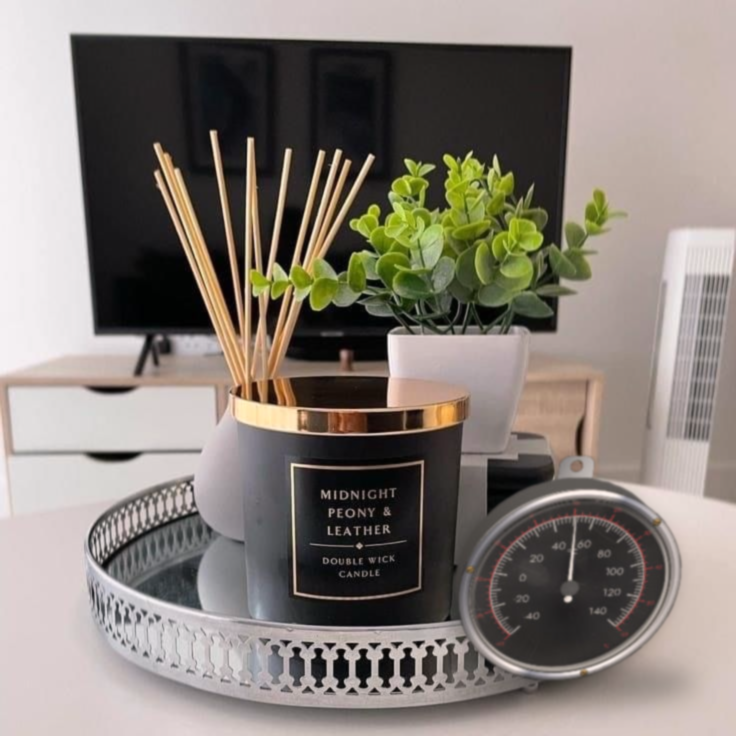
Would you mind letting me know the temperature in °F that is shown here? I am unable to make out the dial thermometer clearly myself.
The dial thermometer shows 50 °F
